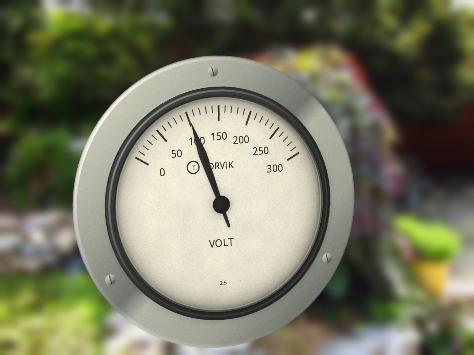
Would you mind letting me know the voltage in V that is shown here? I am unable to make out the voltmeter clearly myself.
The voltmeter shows 100 V
